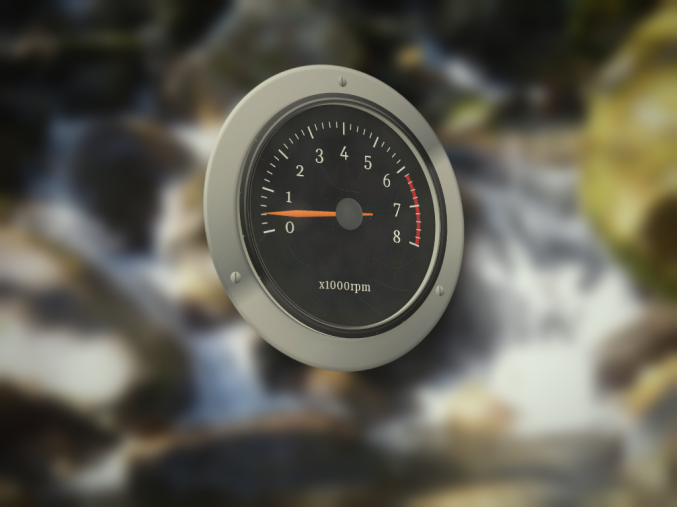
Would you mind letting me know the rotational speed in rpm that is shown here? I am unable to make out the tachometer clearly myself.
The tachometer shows 400 rpm
